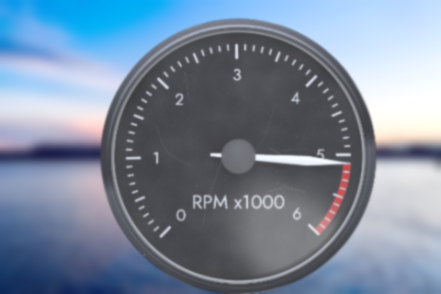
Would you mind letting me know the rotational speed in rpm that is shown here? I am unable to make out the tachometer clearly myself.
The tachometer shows 5100 rpm
